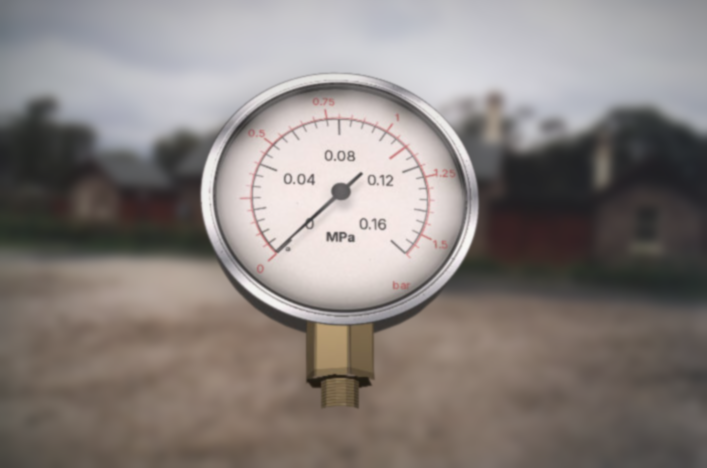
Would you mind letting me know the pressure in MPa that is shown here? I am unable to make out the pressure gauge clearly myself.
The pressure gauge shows 0 MPa
